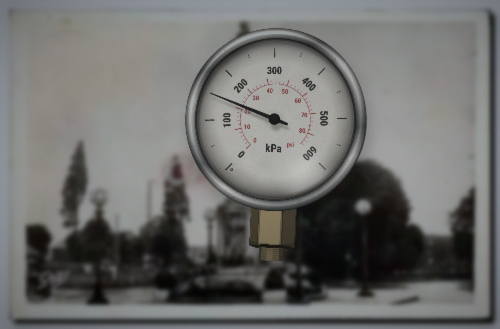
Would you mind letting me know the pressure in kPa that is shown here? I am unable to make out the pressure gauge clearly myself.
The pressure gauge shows 150 kPa
